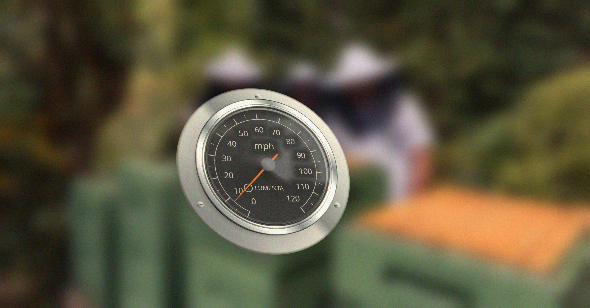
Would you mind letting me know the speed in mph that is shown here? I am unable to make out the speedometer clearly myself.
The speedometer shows 7.5 mph
